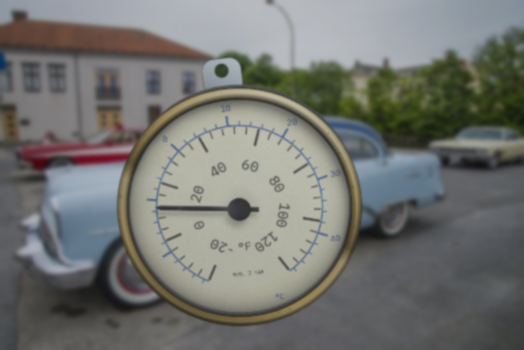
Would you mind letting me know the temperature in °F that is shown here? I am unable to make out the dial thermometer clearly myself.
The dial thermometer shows 12 °F
